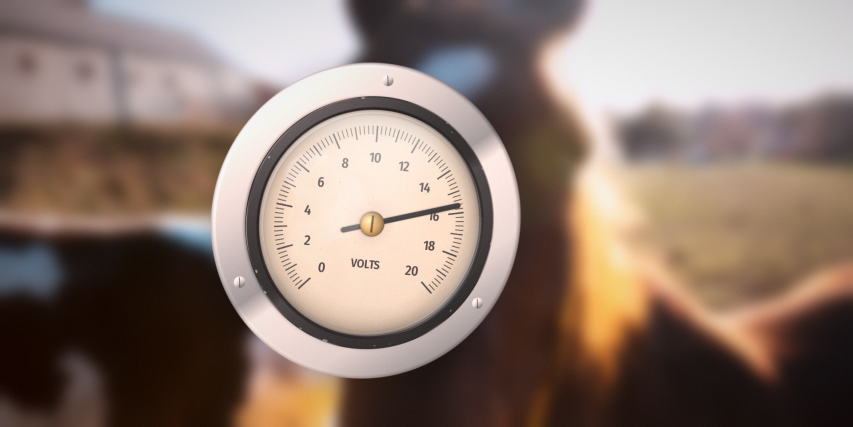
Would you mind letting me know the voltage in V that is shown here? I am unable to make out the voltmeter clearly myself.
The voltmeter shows 15.6 V
